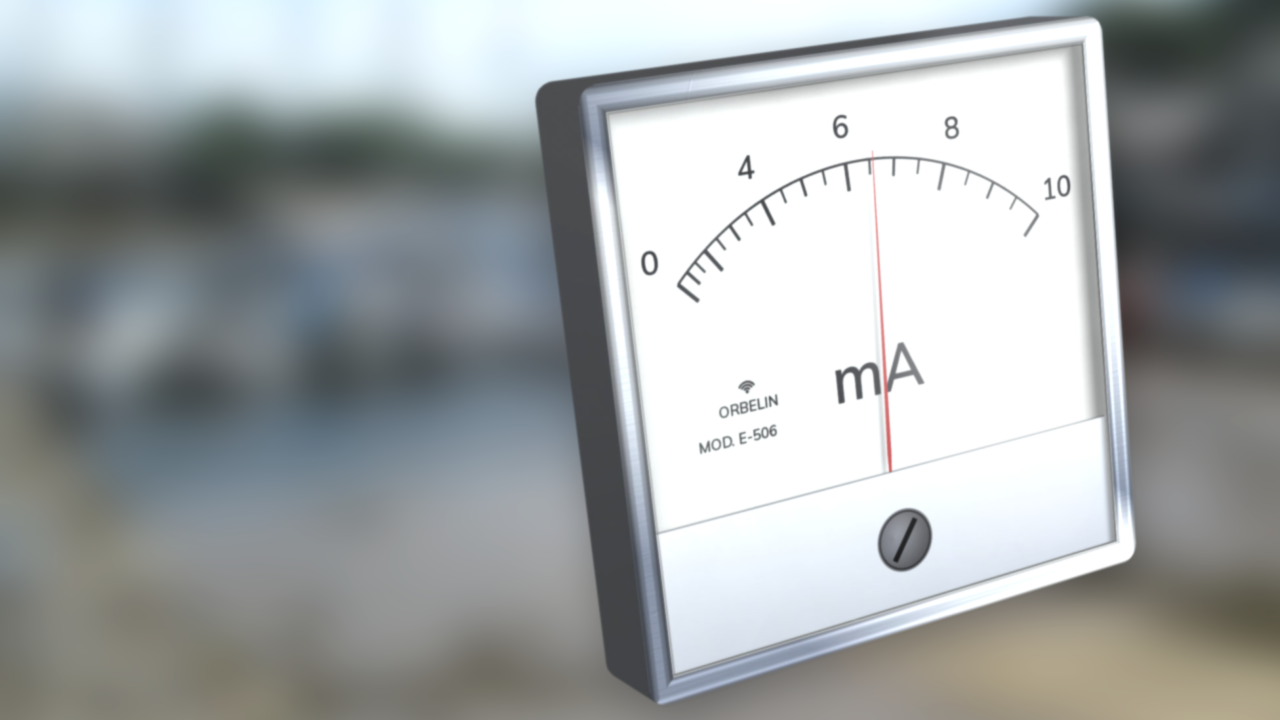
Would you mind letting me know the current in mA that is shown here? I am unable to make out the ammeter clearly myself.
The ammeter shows 6.5 mA
